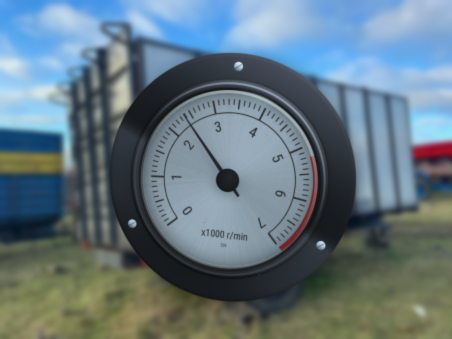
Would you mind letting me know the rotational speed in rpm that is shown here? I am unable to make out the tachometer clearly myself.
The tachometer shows 2400 rpm
